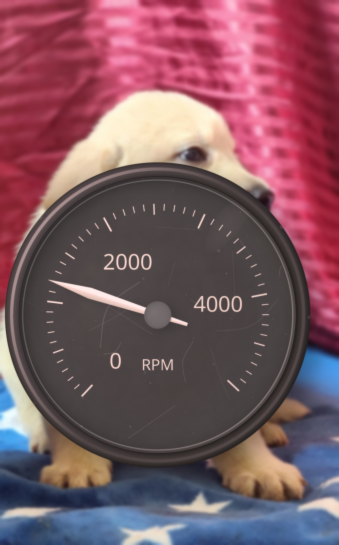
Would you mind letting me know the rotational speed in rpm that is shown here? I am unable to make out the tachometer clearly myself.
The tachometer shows 1200 rpm
